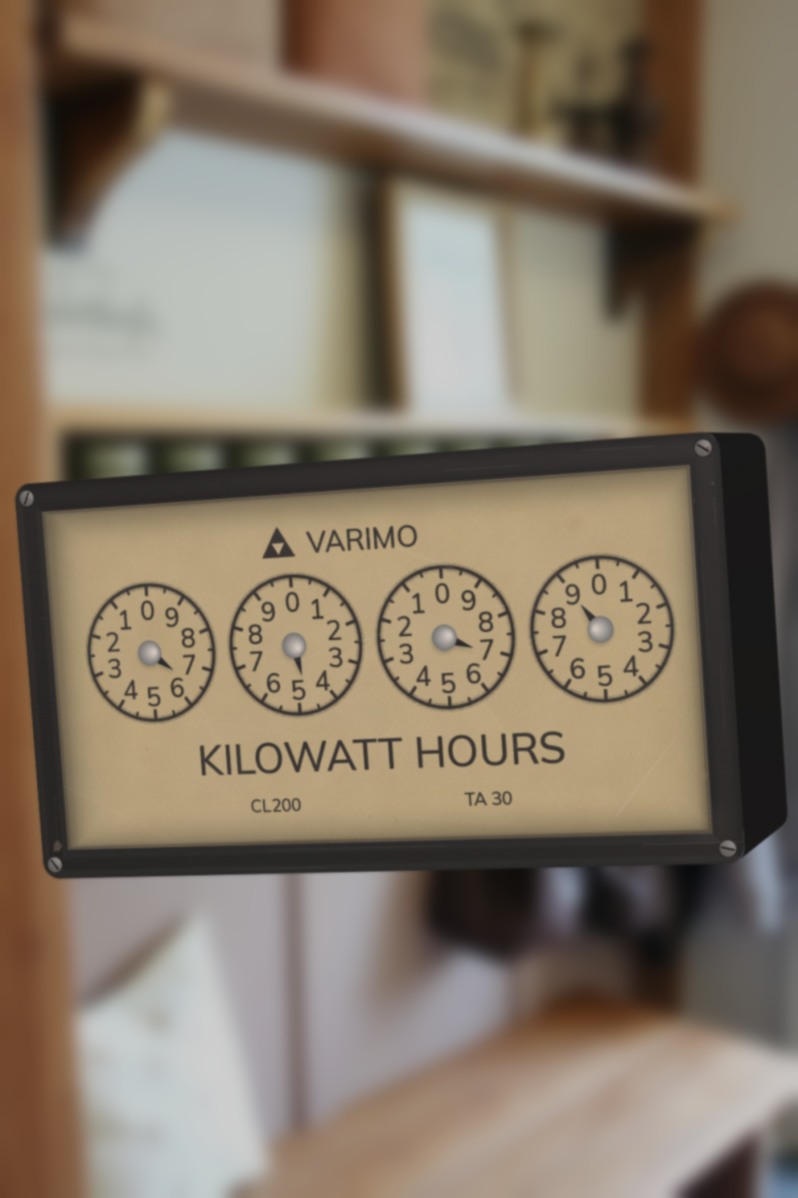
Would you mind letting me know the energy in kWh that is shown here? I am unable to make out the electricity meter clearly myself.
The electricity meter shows 6469 kWh
